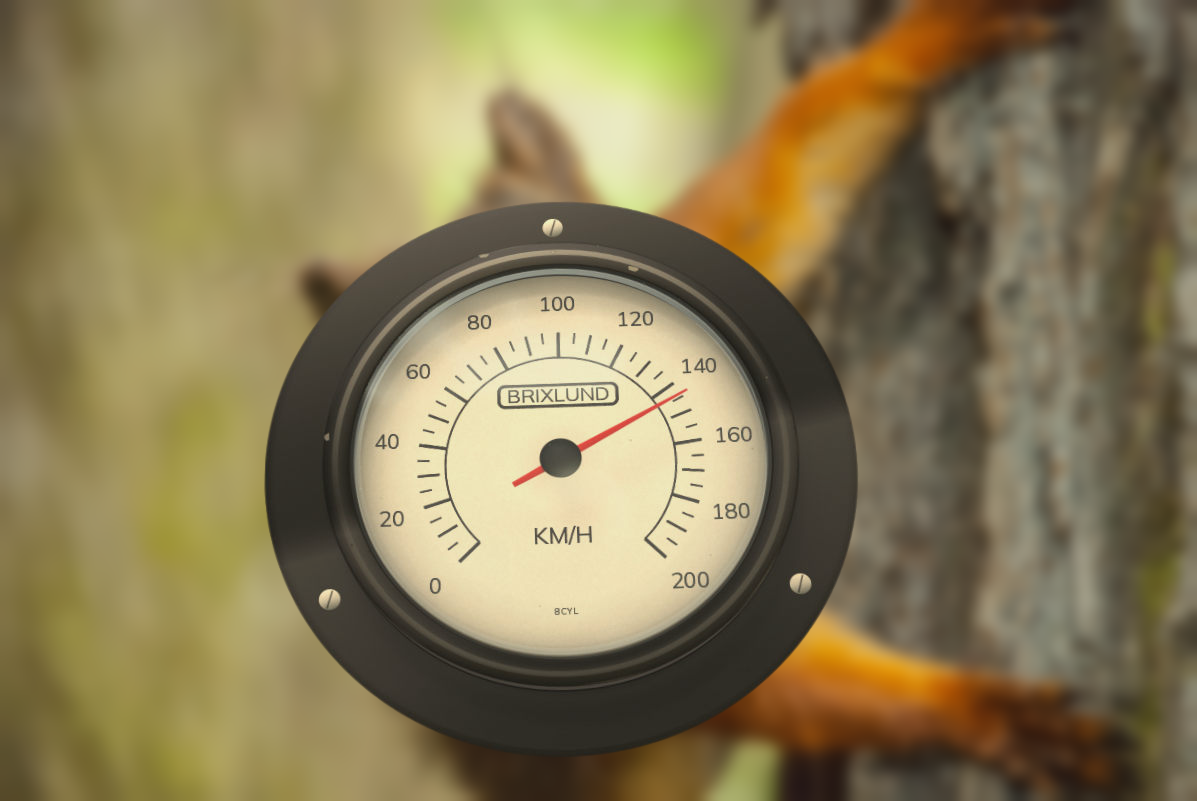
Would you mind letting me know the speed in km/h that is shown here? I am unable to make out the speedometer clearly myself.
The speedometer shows 145 km/h
